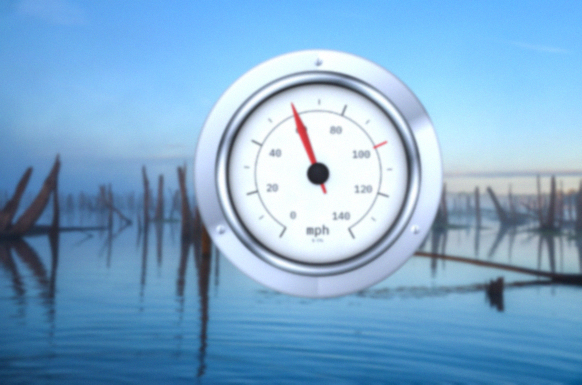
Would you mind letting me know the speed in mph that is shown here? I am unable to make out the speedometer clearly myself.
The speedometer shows 60 mph
